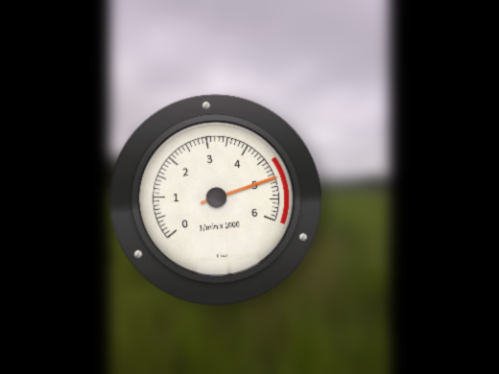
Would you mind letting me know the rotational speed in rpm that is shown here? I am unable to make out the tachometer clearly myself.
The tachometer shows 5000 rpm
